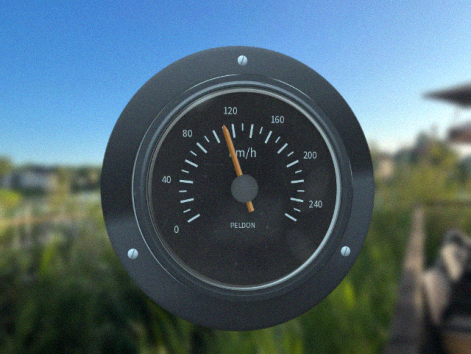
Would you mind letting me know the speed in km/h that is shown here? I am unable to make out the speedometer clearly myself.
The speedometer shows 110 km/h
